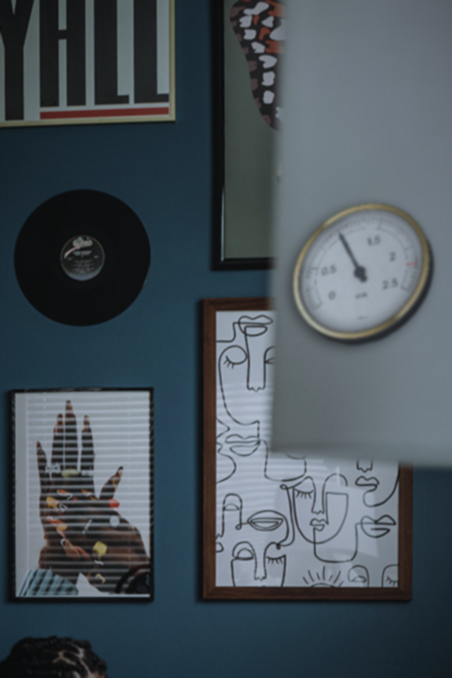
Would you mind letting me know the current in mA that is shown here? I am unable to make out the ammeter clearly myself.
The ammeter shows 1 mA
